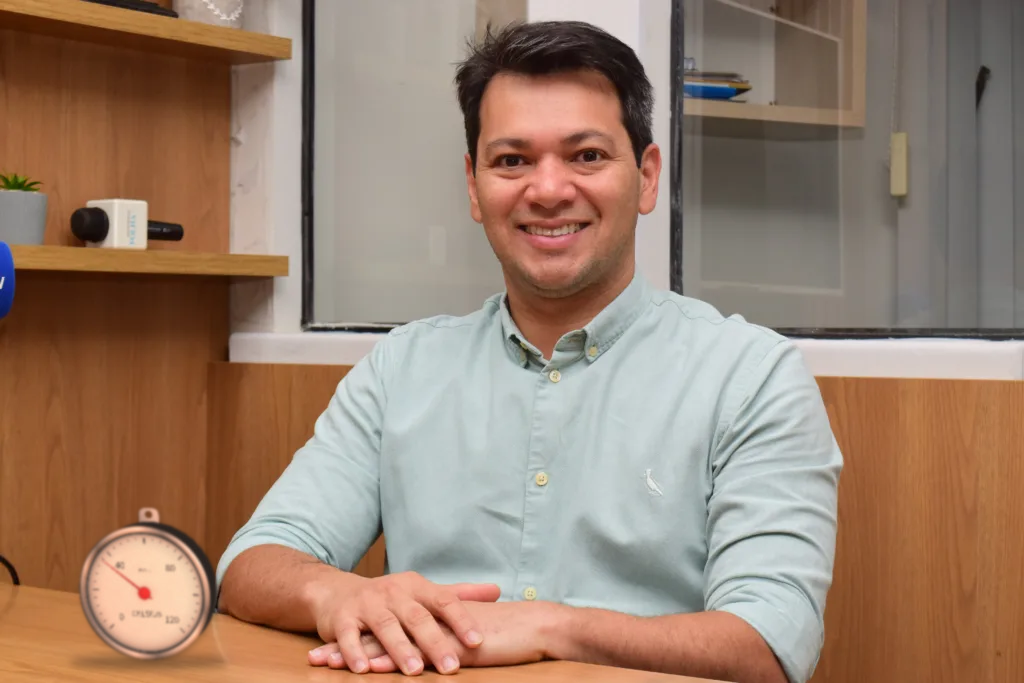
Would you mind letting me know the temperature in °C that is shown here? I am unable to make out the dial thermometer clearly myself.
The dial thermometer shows 36 °C
